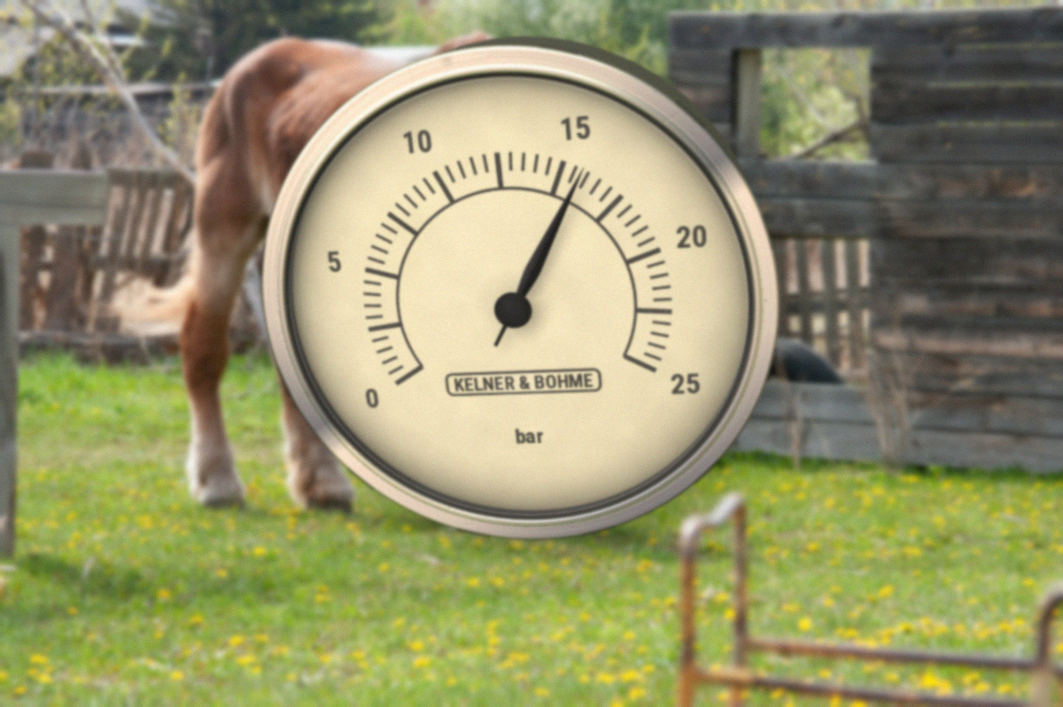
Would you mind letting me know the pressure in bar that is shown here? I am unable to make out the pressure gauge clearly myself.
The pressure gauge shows 15.75 bar
